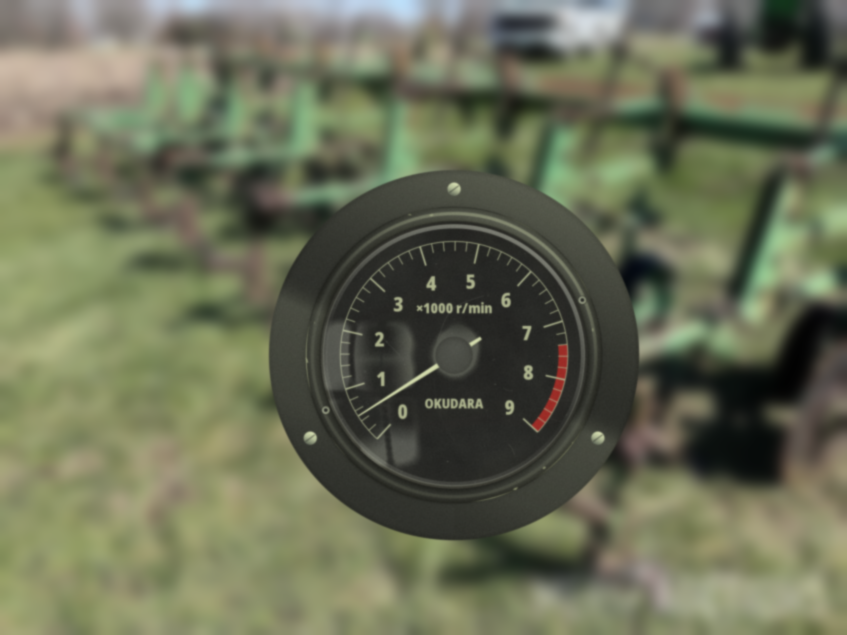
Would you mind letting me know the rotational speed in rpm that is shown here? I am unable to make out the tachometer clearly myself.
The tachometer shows 500 rpm
